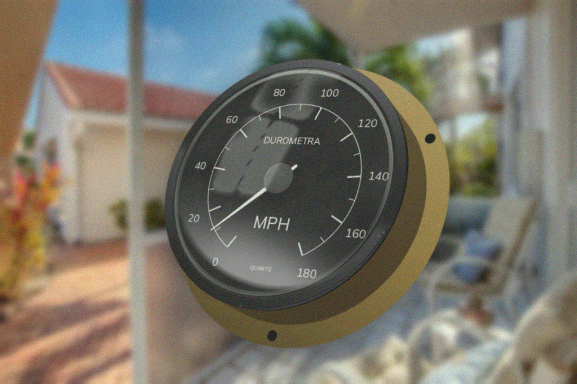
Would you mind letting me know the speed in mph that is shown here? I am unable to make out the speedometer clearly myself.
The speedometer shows 10 mph
